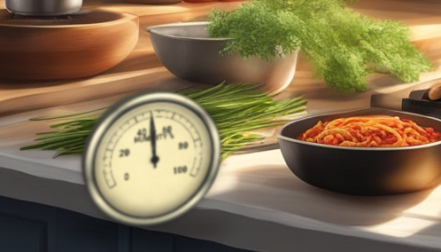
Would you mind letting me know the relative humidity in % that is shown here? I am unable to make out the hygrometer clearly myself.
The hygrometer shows 48 %
